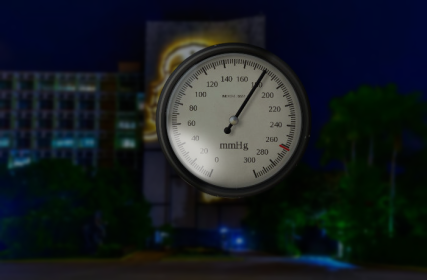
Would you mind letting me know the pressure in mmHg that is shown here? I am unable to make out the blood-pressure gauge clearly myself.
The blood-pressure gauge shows 180 mmHg
